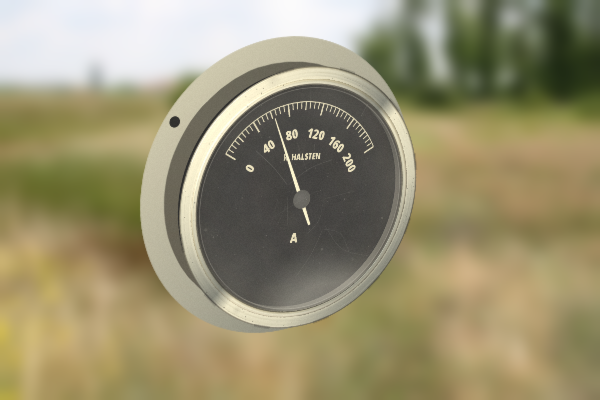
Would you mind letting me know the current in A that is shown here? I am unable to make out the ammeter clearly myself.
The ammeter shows 60 A
